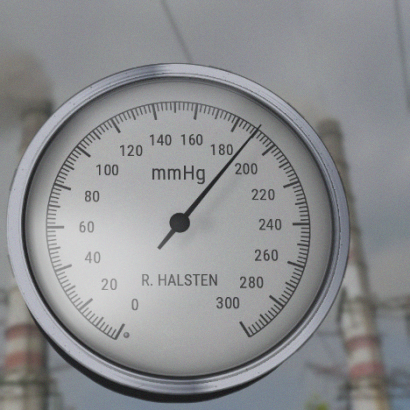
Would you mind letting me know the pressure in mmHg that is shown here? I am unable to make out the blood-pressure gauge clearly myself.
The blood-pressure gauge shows 190 mmHg
